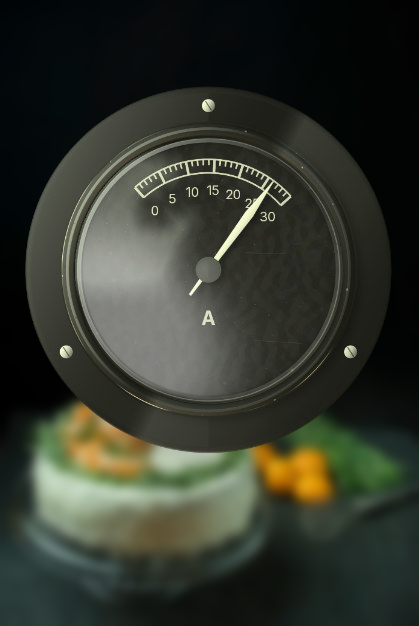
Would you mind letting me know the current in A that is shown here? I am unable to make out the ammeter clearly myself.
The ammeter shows 26 A
